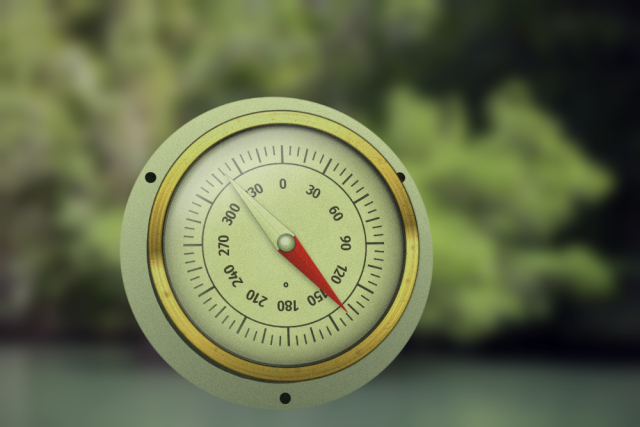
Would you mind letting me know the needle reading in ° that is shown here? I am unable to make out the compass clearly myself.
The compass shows 140 °
